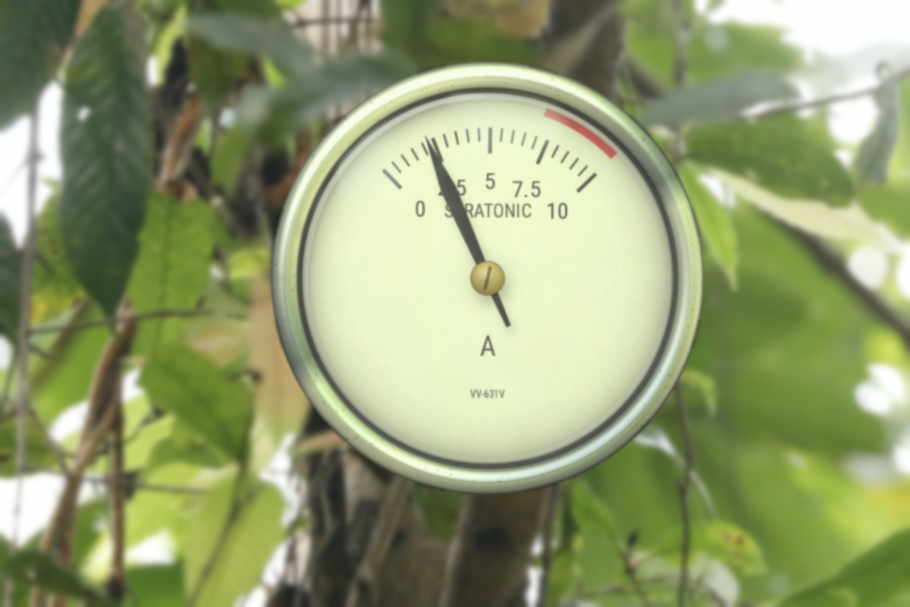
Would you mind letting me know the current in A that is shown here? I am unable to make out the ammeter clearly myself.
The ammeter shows 2.25 A
